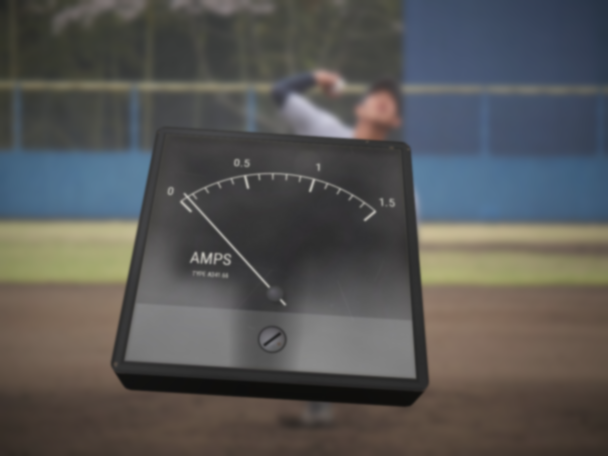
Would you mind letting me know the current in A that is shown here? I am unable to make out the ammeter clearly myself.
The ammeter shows 0.05 A
